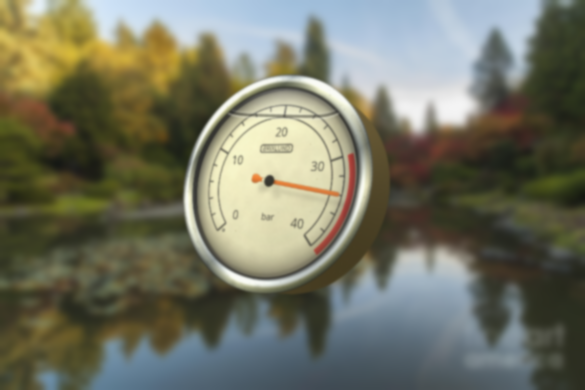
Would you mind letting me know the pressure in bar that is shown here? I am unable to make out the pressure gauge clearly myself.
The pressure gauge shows 34 bar
